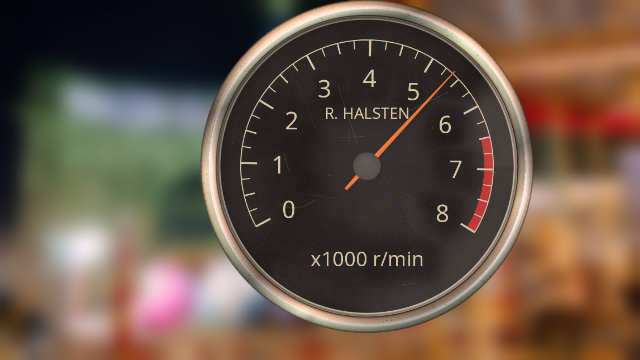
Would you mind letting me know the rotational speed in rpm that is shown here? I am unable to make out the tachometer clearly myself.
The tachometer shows 5375 rpm
